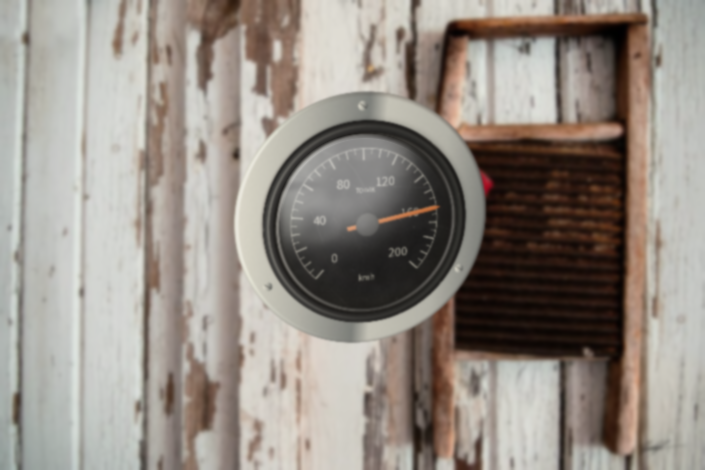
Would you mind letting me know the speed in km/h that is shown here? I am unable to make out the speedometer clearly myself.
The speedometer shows 160 km/h
